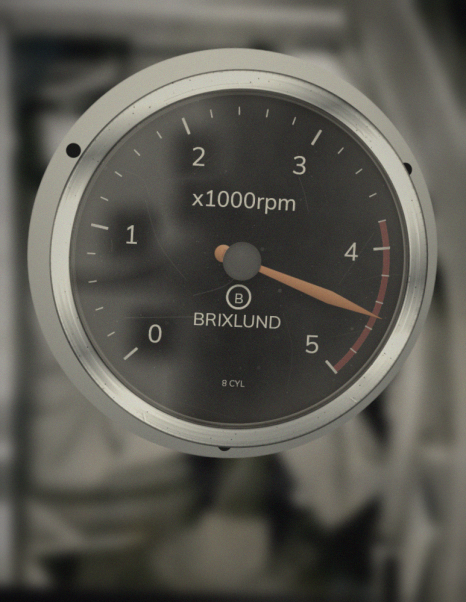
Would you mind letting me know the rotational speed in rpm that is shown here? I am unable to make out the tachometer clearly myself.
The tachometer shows 4500 rpm
